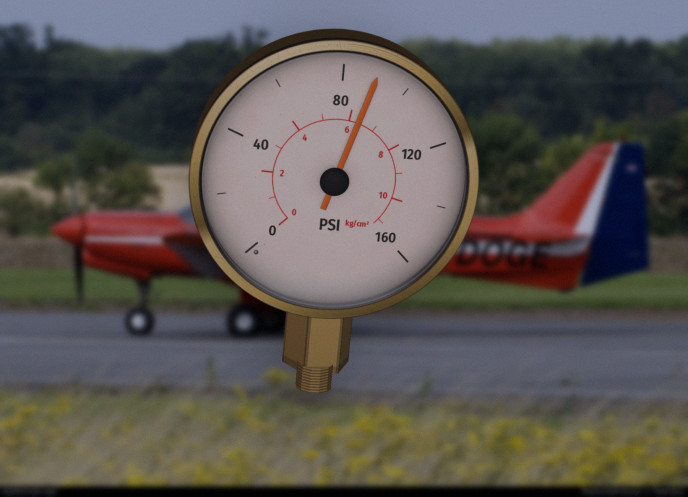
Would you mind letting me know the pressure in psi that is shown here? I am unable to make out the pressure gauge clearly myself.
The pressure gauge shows 90 psi
